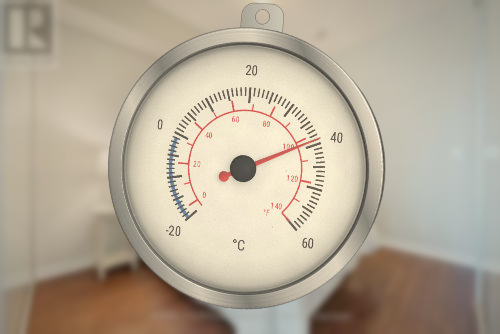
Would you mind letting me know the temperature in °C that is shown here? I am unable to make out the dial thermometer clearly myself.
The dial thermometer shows 39 °C
